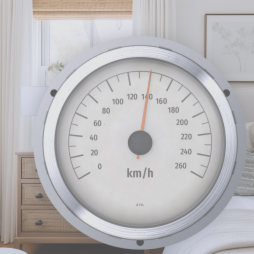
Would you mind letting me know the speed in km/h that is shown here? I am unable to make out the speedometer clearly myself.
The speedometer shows 140 km/h
